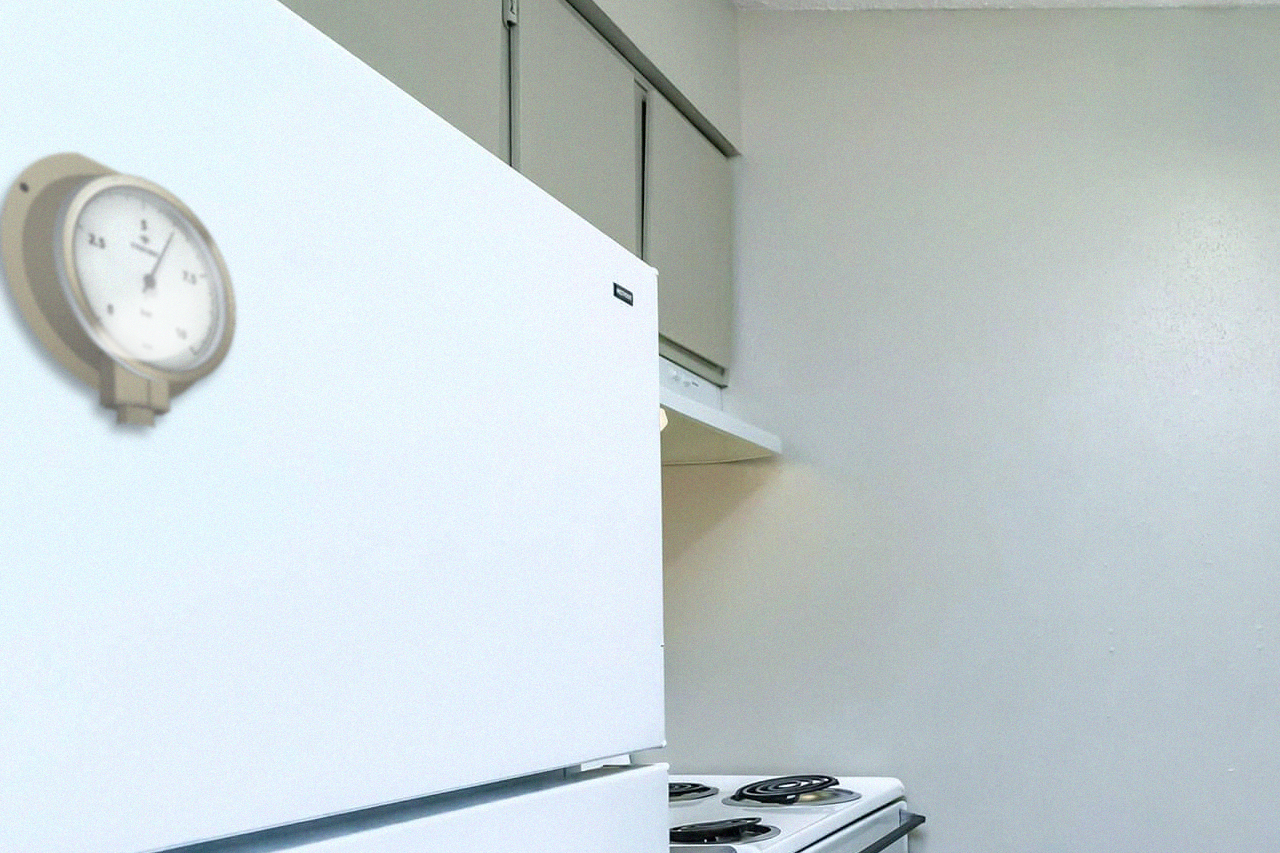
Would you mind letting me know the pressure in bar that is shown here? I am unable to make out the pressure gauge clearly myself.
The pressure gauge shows 6 bar
